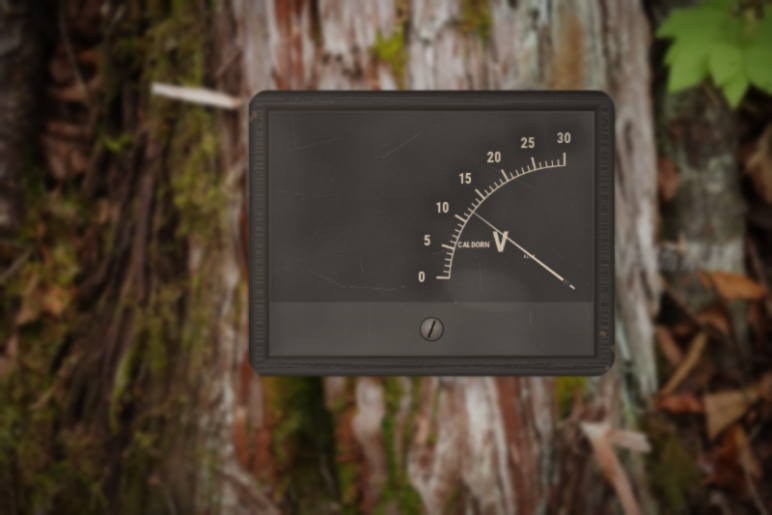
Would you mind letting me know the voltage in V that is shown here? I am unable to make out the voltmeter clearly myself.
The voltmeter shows 12 V
